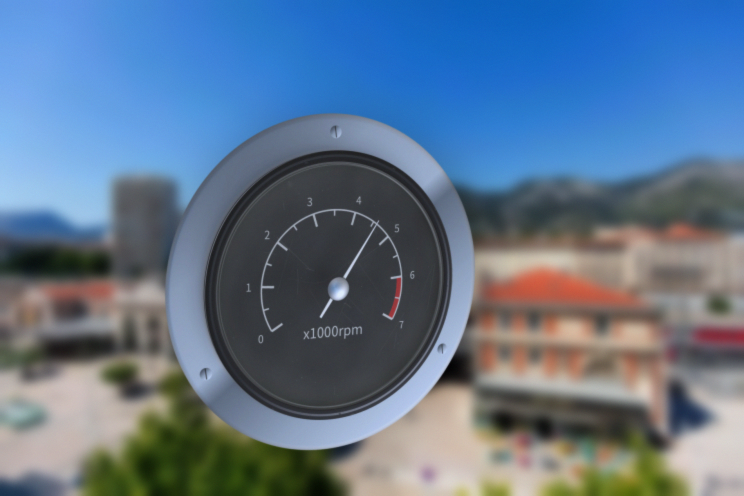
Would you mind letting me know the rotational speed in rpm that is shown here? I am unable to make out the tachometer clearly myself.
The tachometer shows 4500 rpm
